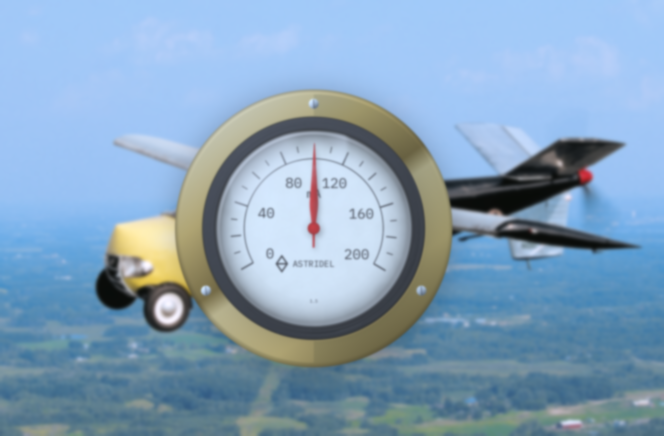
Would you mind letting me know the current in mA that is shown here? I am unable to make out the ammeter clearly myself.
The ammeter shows 100 mA
